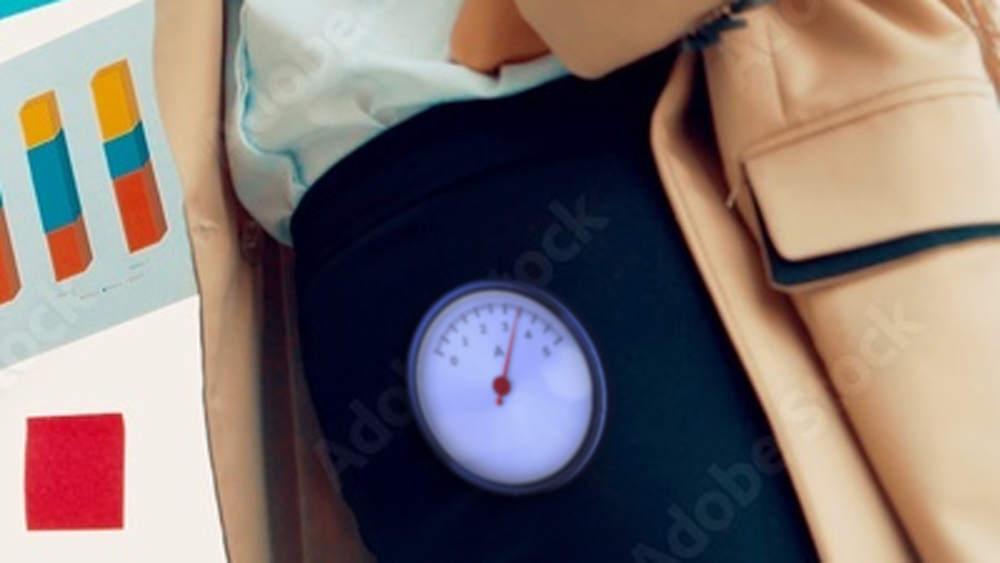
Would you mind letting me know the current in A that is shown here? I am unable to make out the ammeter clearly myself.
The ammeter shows 3.5 A
